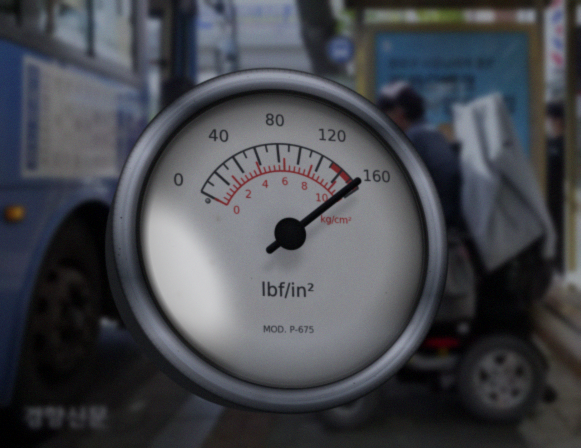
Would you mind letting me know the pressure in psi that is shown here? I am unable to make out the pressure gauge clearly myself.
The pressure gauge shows 155 psi
